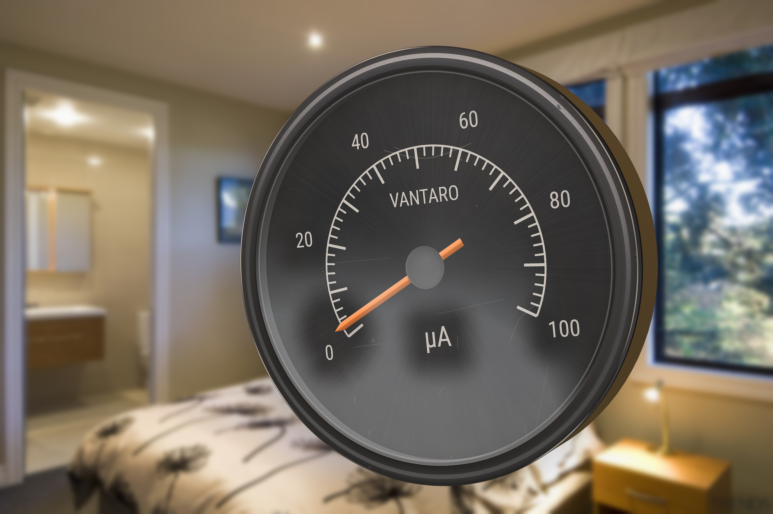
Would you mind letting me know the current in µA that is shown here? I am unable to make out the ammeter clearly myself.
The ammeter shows 2 µA
